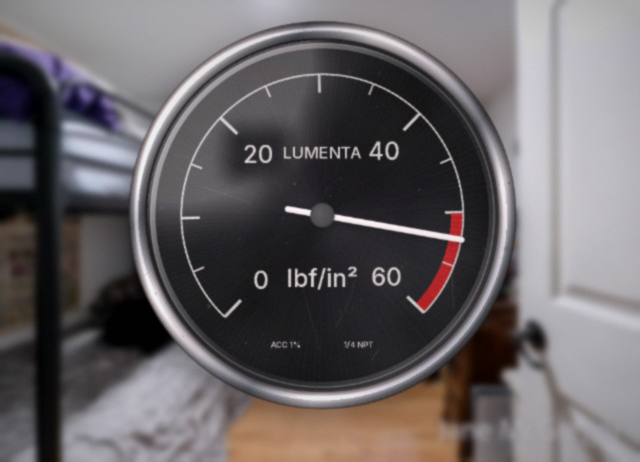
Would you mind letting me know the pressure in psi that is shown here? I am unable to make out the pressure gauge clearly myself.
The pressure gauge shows 52.5 psi
